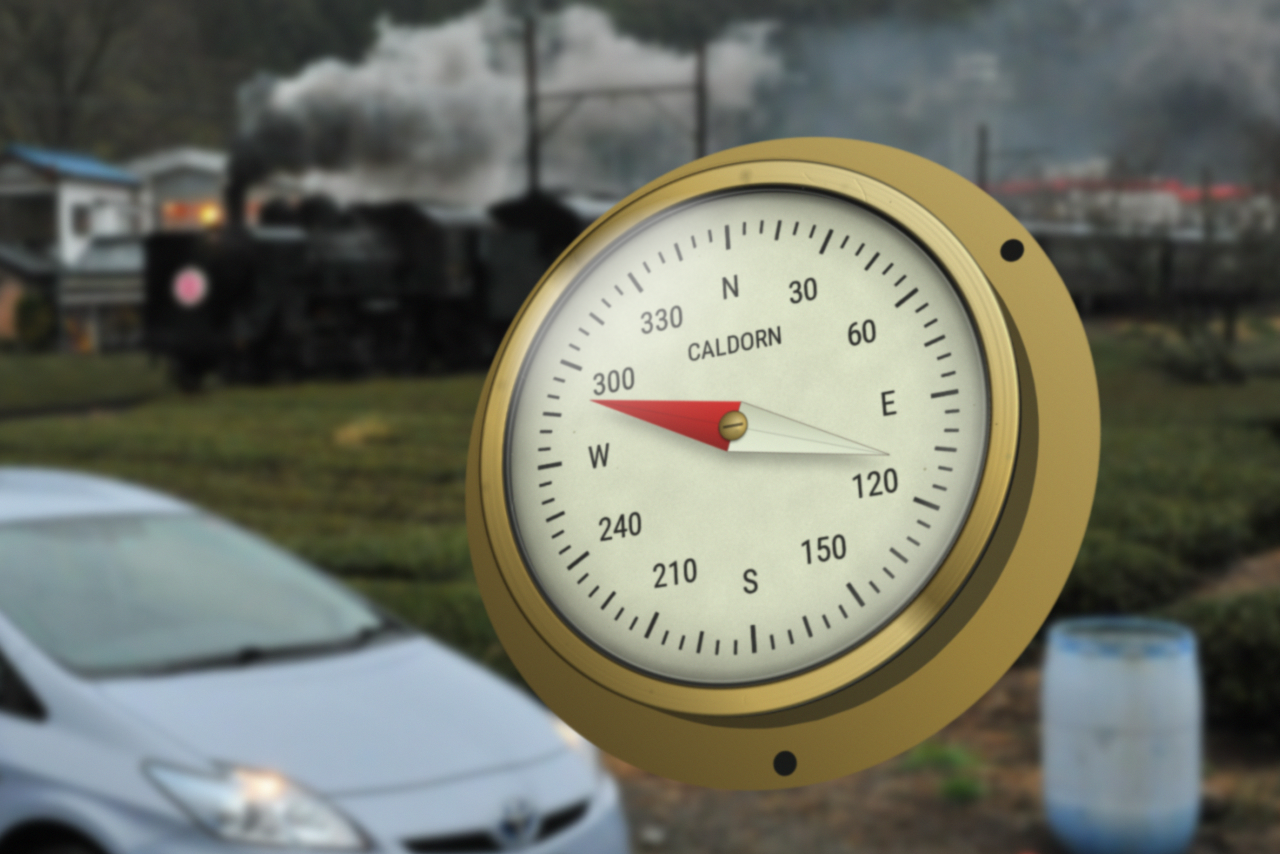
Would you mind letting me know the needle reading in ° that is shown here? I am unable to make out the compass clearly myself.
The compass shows 290 °
